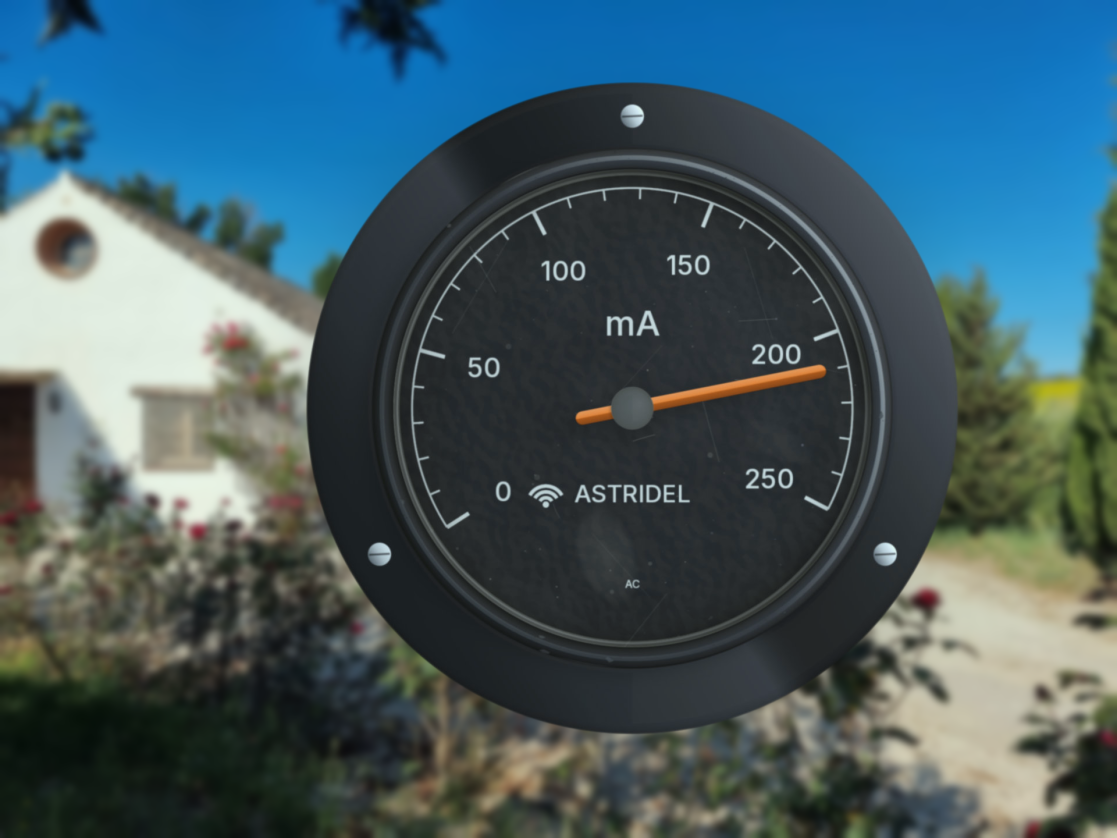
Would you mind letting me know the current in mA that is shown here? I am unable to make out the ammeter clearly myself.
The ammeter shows 210 mA
